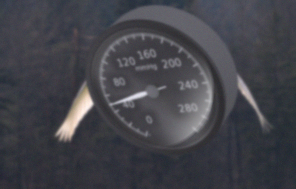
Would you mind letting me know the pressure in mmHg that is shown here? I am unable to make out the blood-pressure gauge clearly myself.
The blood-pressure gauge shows 50 mmHg
